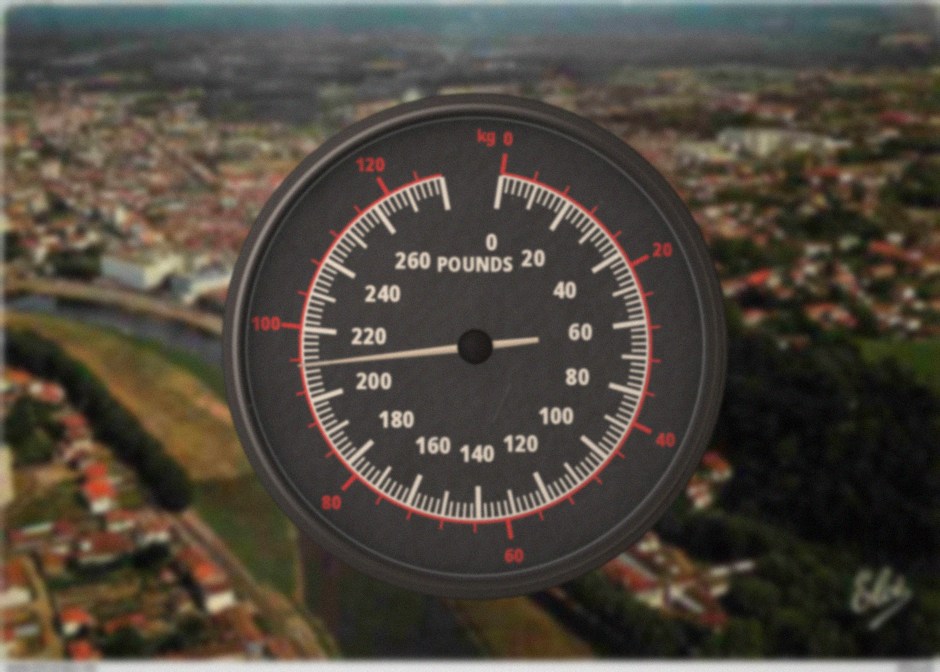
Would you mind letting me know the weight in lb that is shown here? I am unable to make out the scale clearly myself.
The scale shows 210 lb
